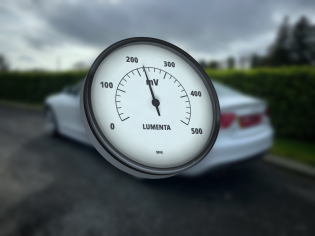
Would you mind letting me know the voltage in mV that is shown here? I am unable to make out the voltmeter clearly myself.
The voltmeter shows 220 mV
